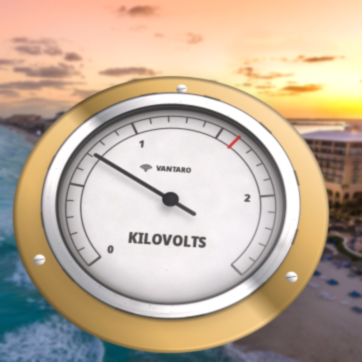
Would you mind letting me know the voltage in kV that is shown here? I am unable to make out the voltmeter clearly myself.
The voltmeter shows 0.7 kV
